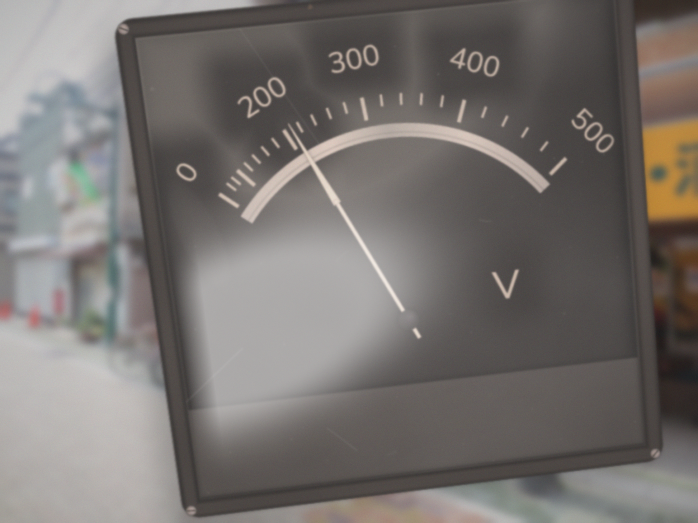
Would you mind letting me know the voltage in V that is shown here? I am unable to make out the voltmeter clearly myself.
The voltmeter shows 210 V
